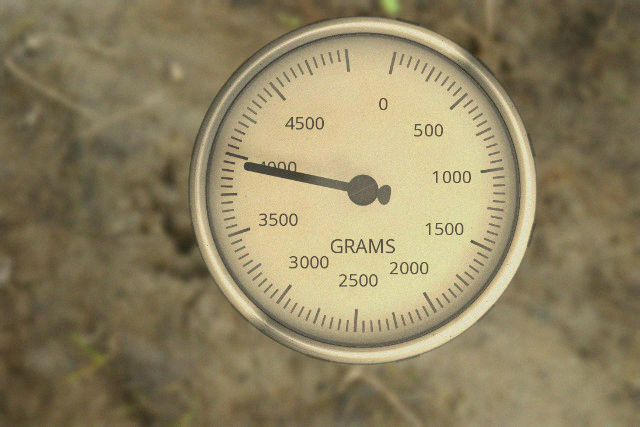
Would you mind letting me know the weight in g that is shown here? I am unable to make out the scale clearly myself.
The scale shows 3950 g
